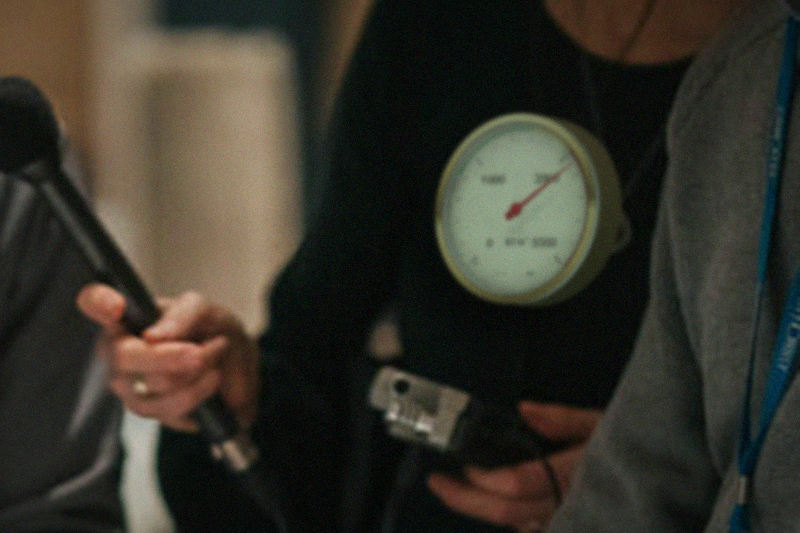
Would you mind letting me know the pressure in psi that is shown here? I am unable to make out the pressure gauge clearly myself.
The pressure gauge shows 2100 psi
